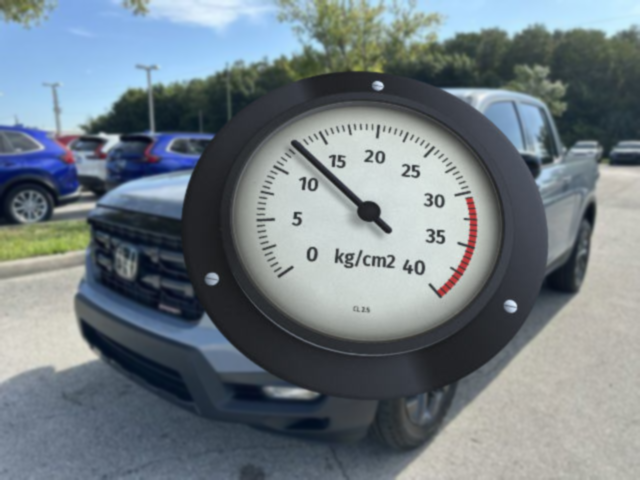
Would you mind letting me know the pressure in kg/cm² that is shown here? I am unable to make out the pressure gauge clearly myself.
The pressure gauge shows 12.5 kg/cm²
